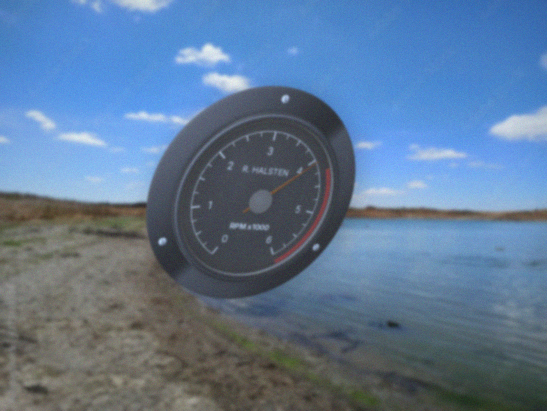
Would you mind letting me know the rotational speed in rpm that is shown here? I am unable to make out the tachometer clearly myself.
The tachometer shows 4000 rpm
